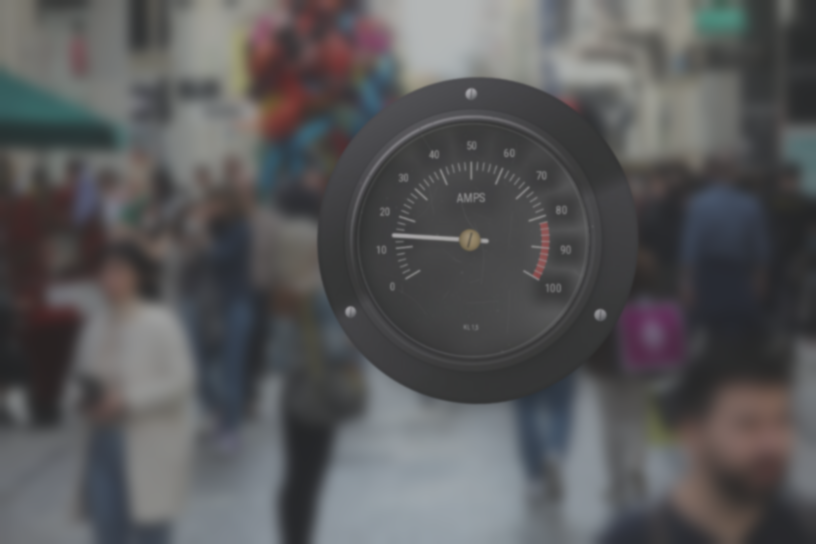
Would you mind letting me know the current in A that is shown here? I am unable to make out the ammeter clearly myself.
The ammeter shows 14 A
